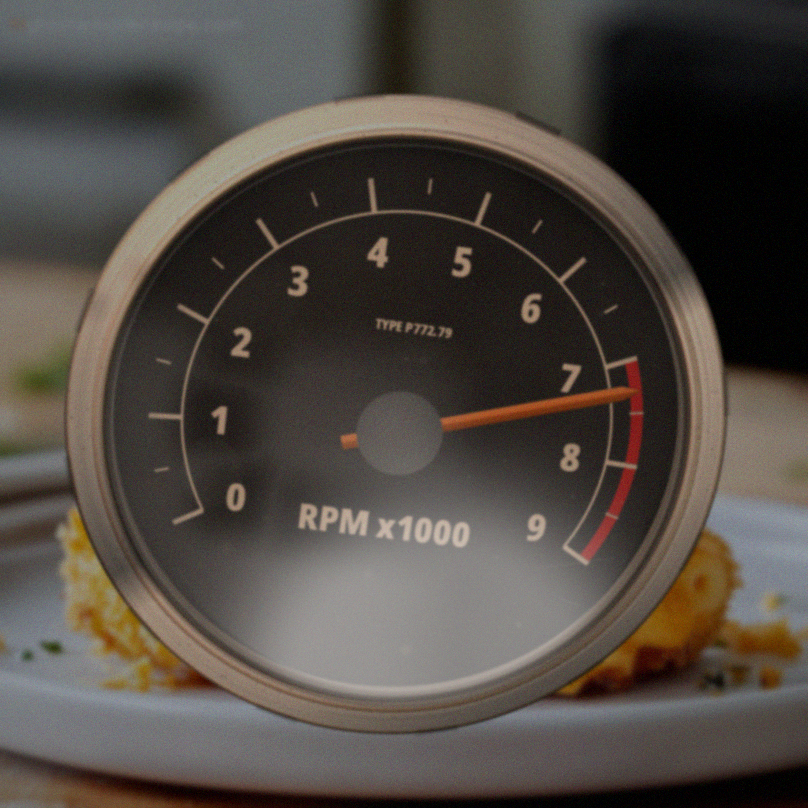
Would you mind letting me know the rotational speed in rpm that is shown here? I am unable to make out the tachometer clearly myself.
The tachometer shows 7250 rpm
